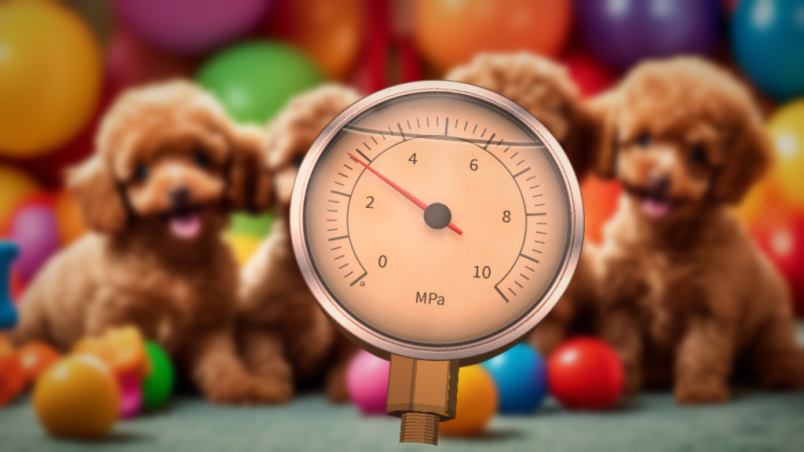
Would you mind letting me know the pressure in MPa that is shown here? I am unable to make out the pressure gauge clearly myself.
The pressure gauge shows 2.8 MPa
